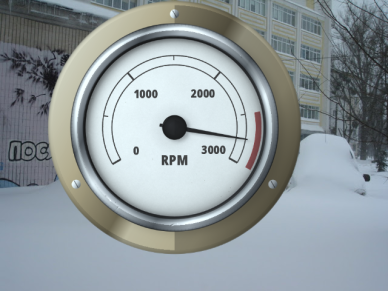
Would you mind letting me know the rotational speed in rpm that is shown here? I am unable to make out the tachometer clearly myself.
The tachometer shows 2750 rpm
